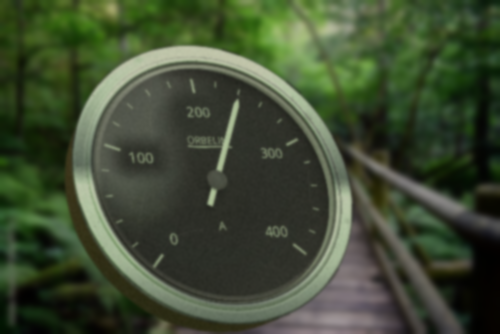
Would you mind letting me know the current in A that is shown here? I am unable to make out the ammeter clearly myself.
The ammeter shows 240 A
